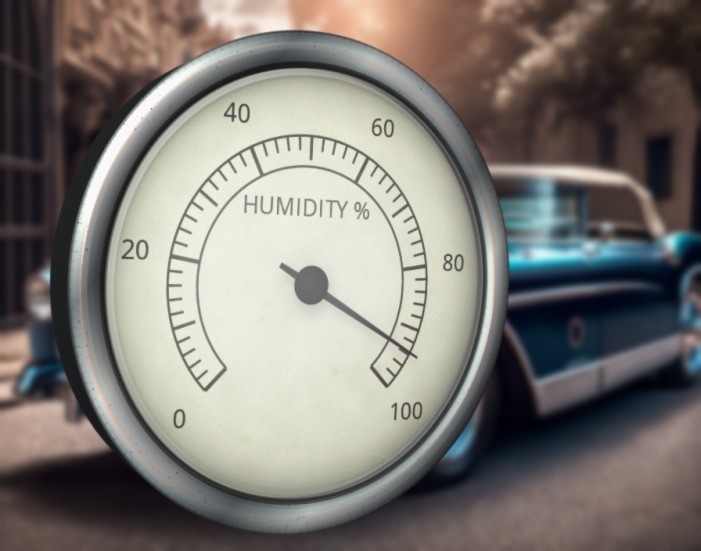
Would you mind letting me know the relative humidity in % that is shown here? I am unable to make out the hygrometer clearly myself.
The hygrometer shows 94 %
